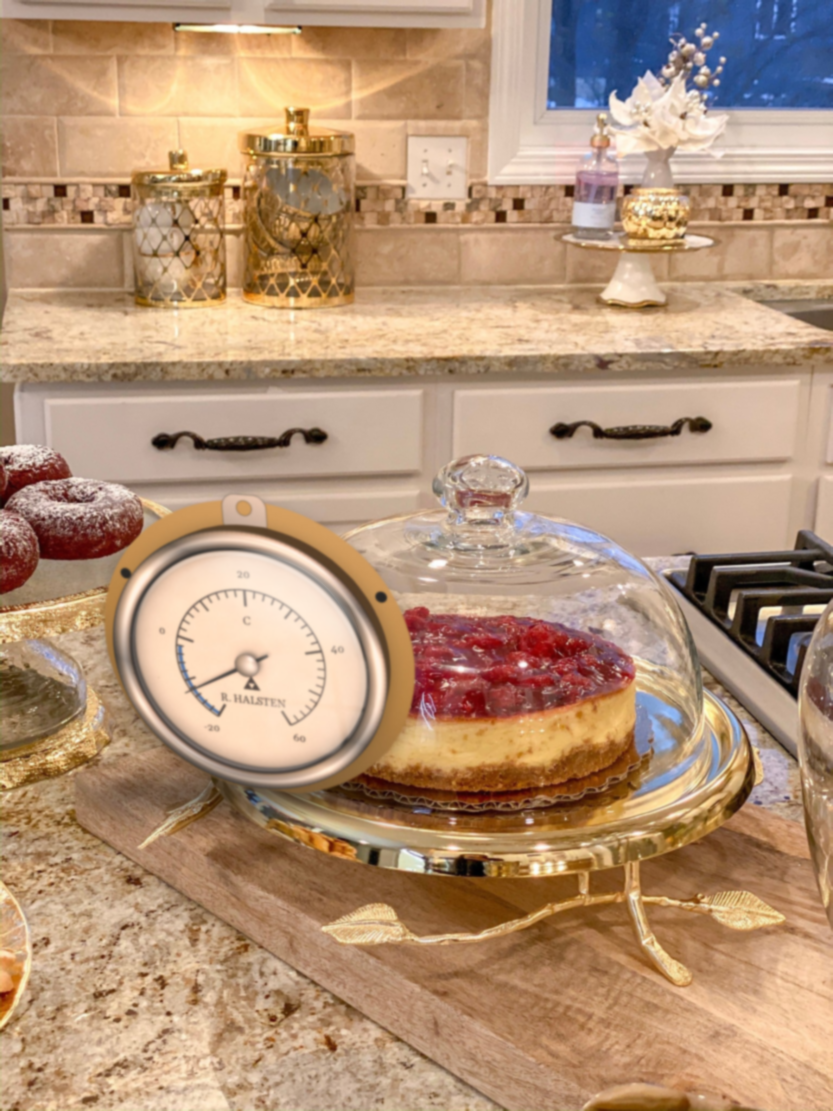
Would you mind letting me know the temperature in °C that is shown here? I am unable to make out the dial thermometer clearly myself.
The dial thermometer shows -12 °C
